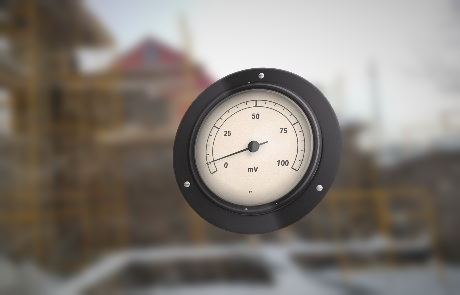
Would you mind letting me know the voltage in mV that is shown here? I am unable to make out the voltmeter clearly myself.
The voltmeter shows 5 mV
